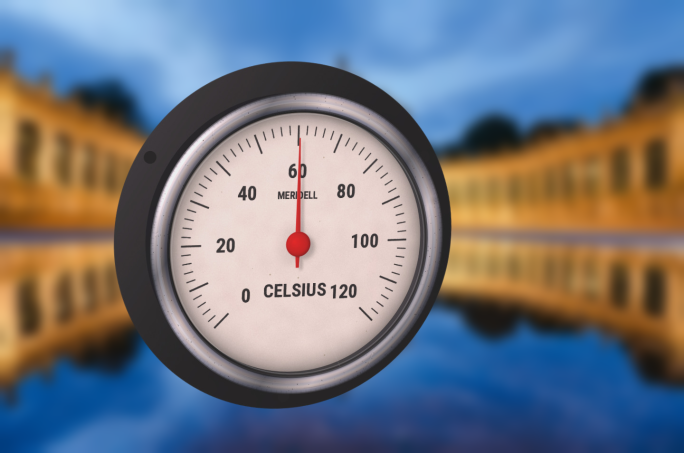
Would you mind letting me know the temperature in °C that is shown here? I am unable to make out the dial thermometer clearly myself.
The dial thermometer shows 60 °C
